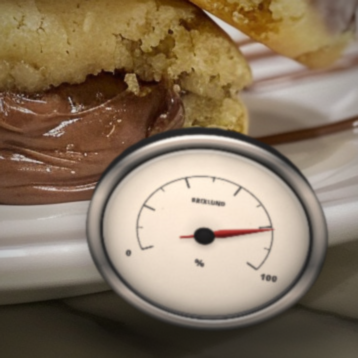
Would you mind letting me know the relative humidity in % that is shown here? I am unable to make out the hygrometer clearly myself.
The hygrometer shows 80 %
